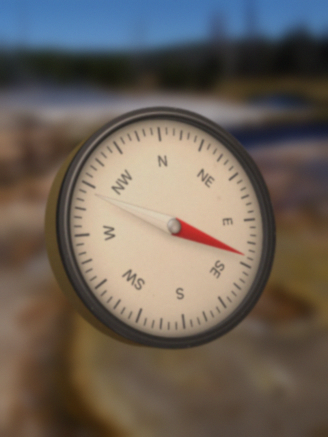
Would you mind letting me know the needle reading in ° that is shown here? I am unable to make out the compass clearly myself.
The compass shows 115 °
